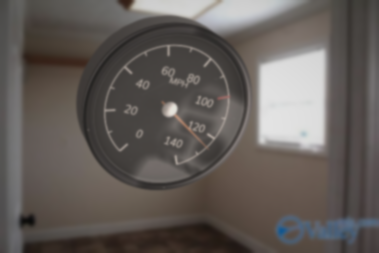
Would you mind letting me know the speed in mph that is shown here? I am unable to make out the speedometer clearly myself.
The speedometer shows 125 mph
